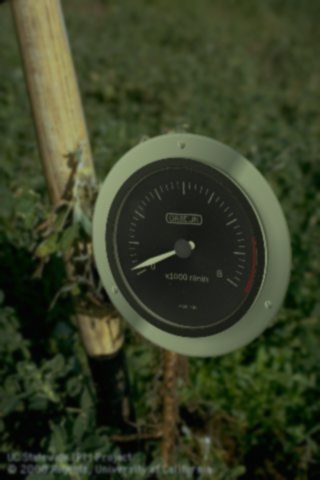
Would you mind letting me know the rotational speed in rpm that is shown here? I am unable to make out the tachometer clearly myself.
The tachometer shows 200 rpm
